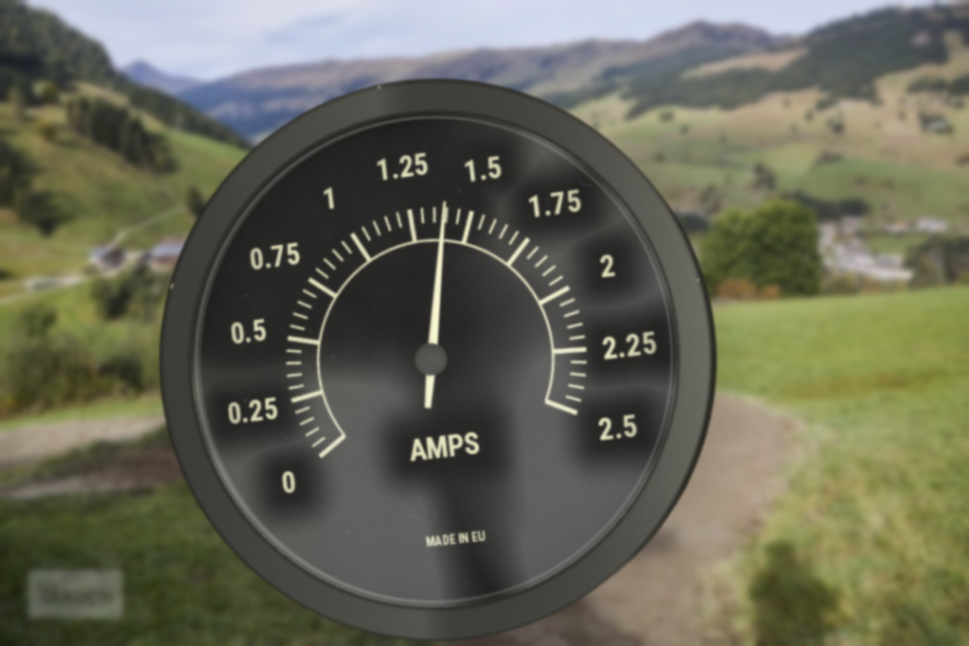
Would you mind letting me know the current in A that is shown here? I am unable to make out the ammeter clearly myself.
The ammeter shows 1.4 A
